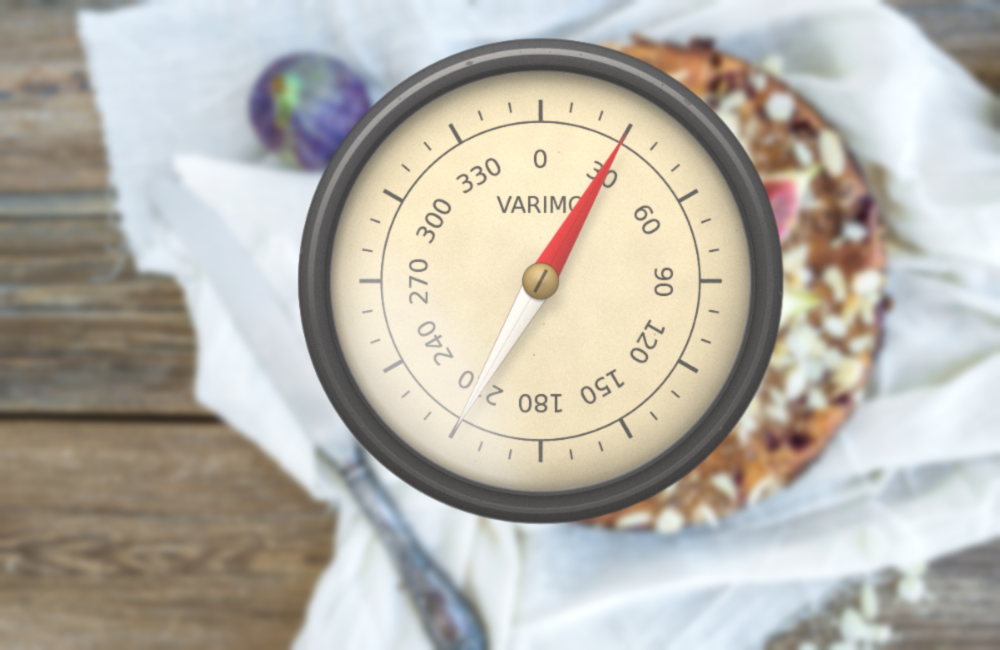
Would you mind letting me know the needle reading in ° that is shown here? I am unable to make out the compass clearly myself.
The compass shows 30 °
